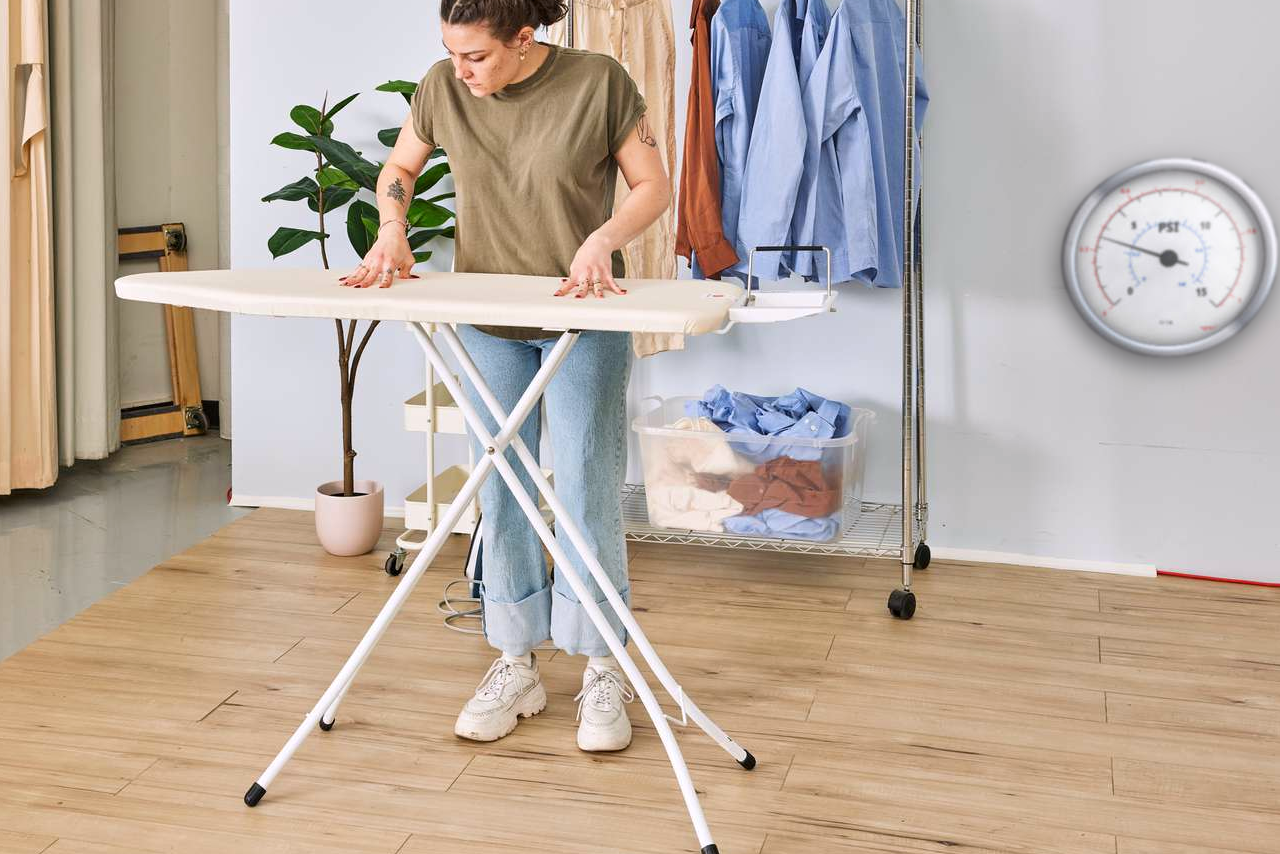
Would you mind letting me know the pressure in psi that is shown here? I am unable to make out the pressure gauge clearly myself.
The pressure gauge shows 3.5 psi
